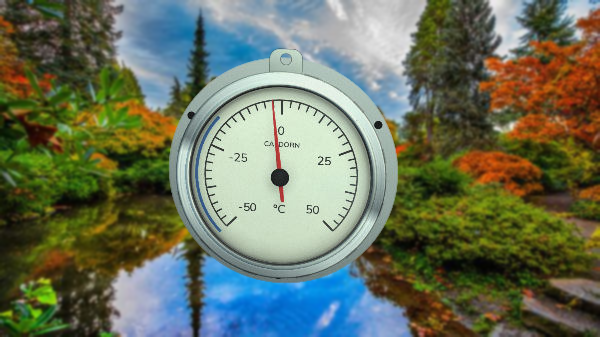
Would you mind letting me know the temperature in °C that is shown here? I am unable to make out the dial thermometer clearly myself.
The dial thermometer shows -2.5 °C
